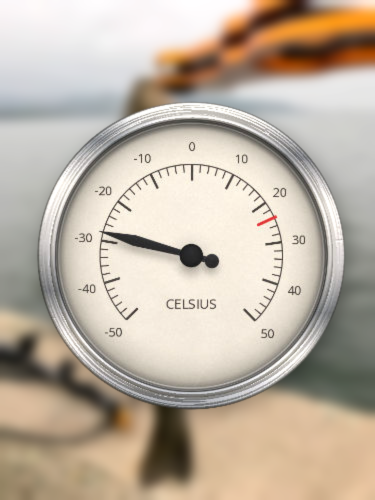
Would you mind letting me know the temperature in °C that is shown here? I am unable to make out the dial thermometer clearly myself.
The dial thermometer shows -28 °C
